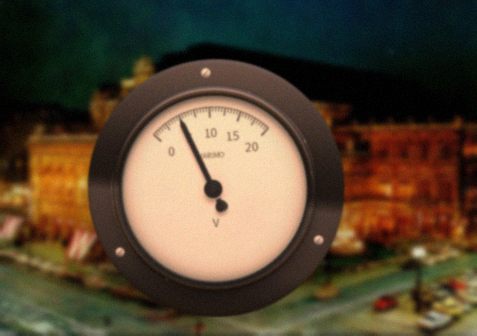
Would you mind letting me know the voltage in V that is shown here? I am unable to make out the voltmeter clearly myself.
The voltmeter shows 5 V
